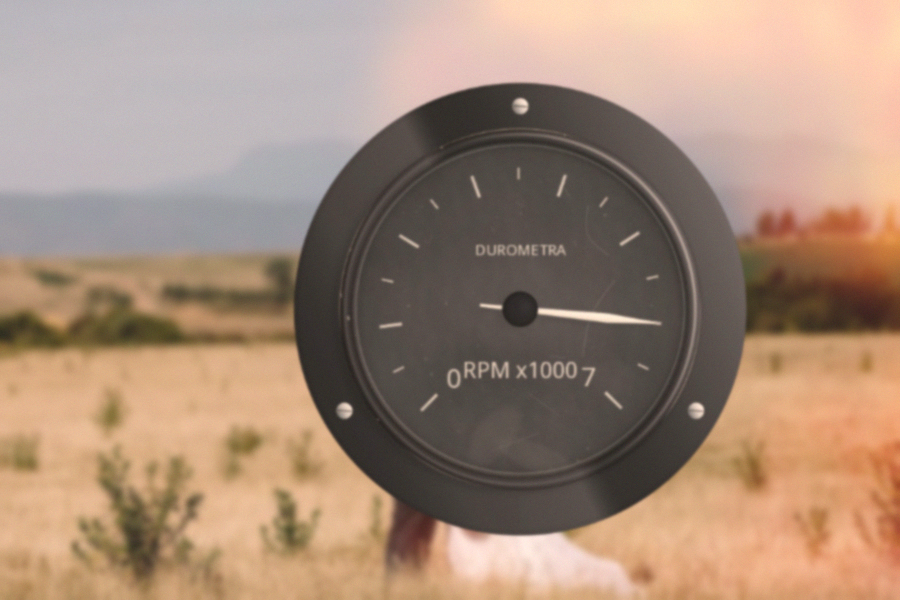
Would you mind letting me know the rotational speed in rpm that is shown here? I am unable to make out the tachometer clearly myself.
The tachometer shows 6000 rpm
